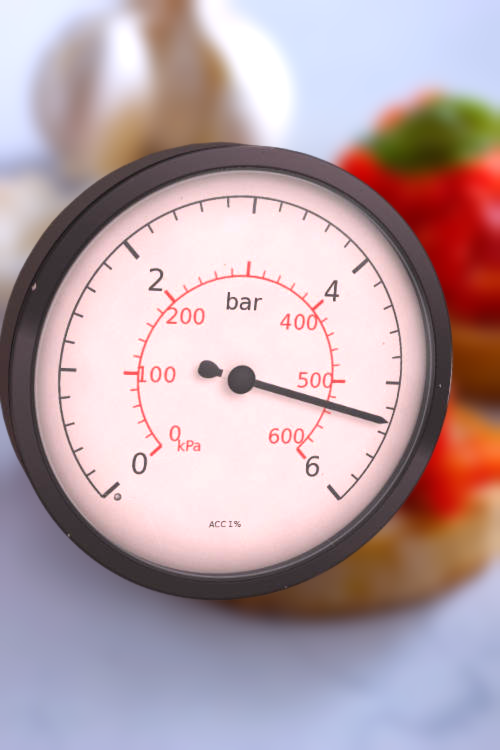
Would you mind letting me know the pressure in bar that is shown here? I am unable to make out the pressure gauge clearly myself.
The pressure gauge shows 5.3 bar
